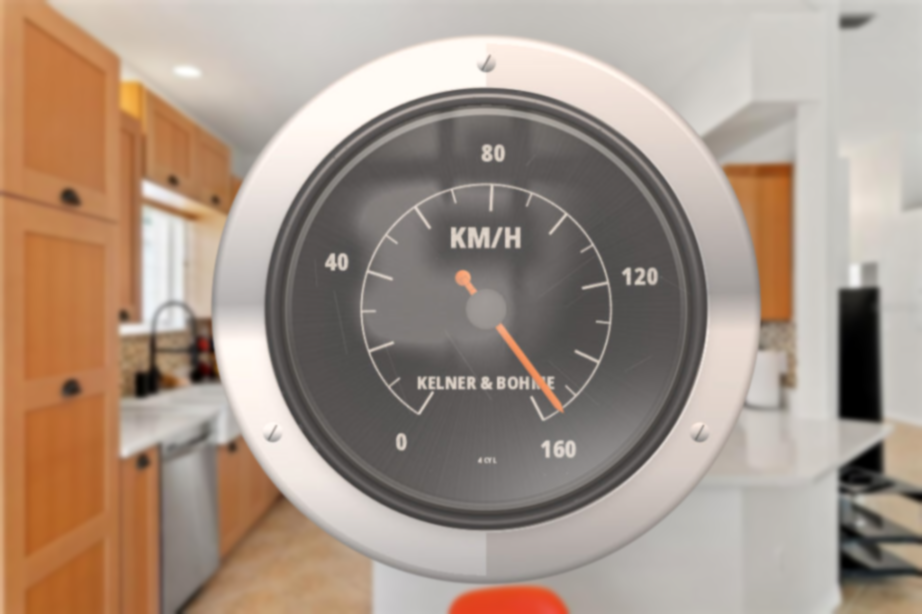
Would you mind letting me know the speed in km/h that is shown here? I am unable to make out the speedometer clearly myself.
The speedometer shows 155 km/h
